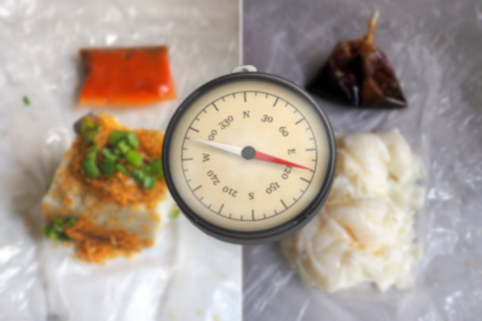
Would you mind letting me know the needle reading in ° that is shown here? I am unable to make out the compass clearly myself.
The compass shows 110 °
